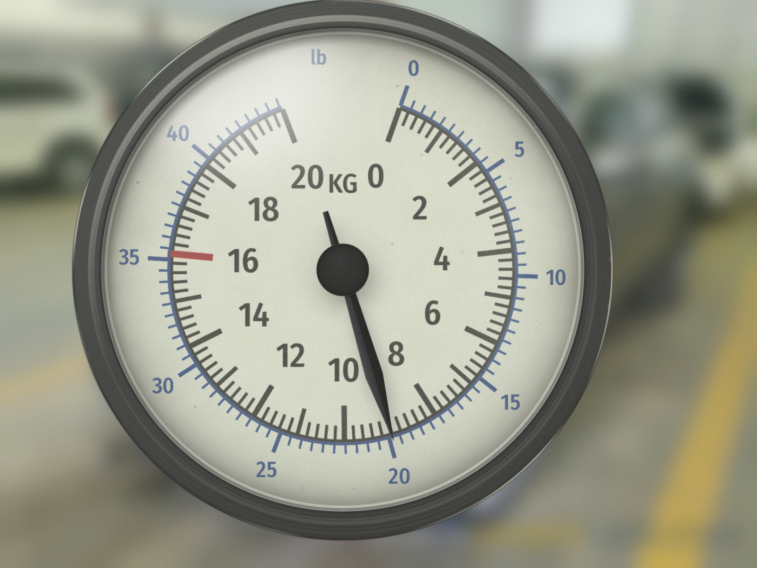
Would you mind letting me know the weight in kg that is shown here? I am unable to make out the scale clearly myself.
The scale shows 9 kg
